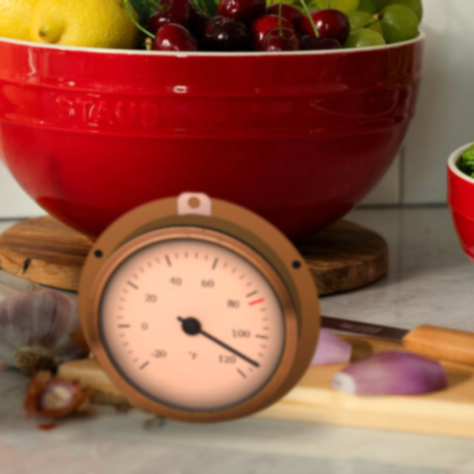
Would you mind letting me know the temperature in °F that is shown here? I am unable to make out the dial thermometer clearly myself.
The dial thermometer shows 112 °F
